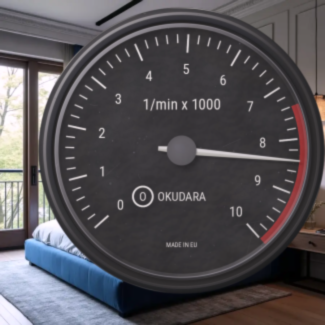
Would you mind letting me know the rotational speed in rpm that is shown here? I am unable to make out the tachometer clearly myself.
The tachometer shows 8400 rpm
